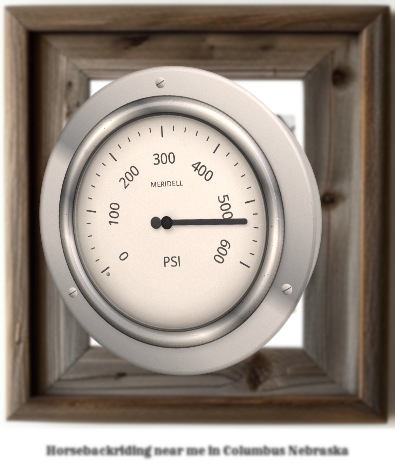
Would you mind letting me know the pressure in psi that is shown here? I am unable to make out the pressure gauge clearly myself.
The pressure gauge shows 530 psi
